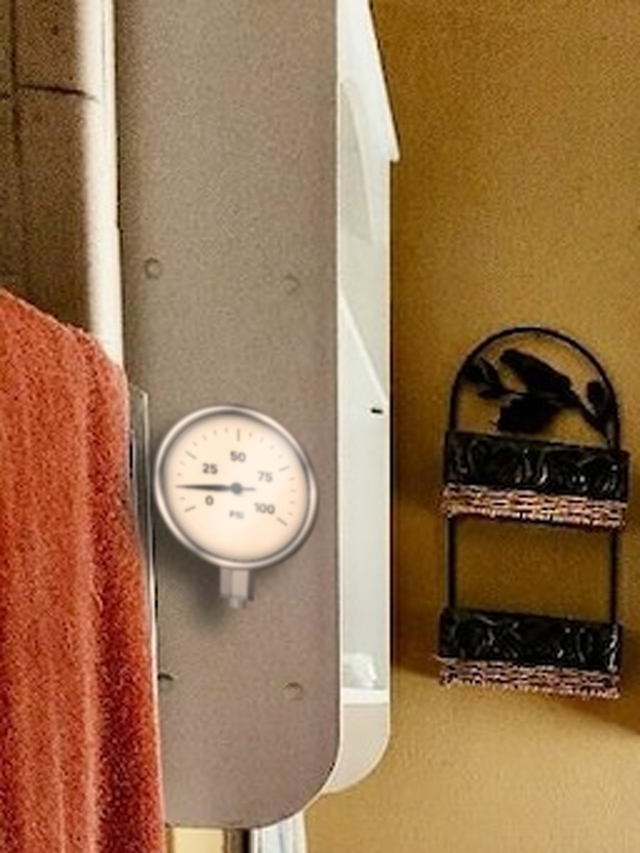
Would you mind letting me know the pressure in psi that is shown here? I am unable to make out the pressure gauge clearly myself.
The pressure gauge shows 10 psi
